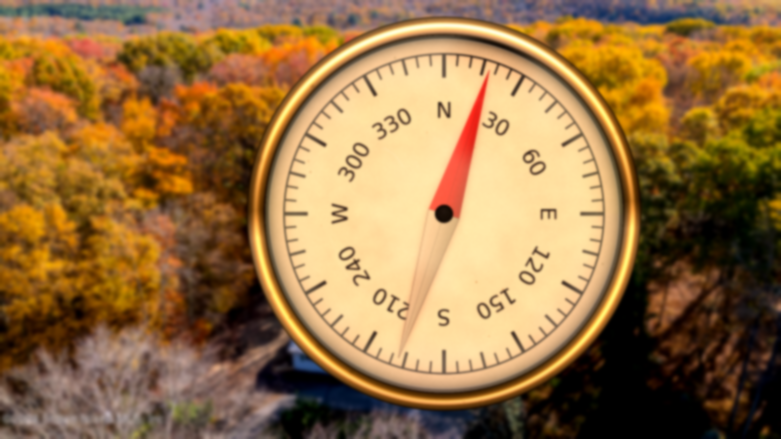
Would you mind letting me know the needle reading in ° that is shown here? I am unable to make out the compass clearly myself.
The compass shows 17.5 °
